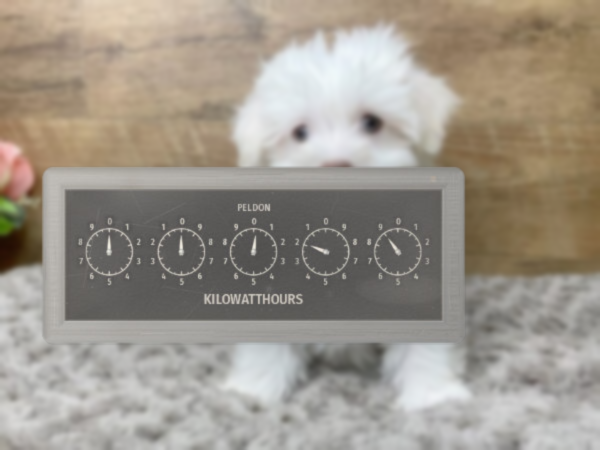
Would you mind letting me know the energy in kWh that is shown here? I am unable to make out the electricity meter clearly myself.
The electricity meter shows 19 kWh
